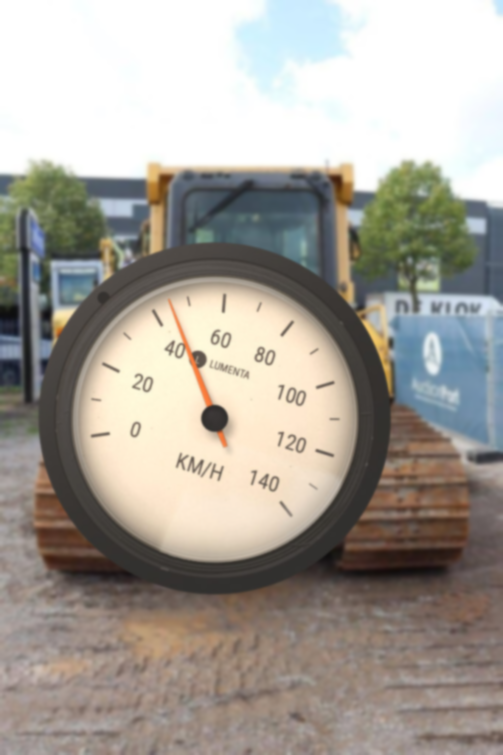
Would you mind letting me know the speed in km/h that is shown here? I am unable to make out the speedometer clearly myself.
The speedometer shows 45 km/h
